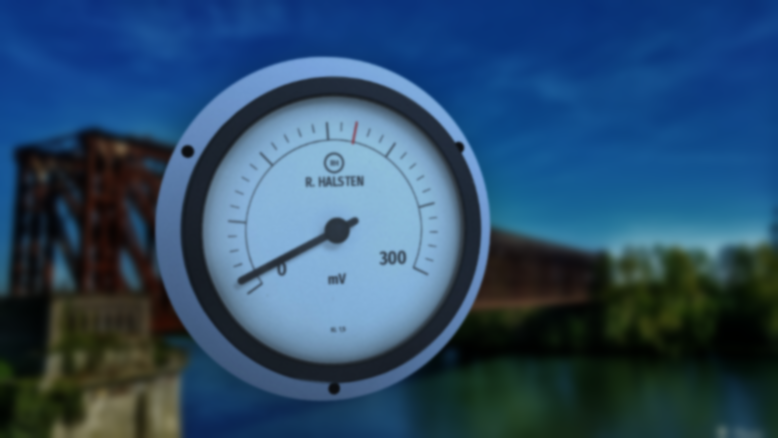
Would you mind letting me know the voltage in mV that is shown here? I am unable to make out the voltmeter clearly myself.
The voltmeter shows 10 mV
